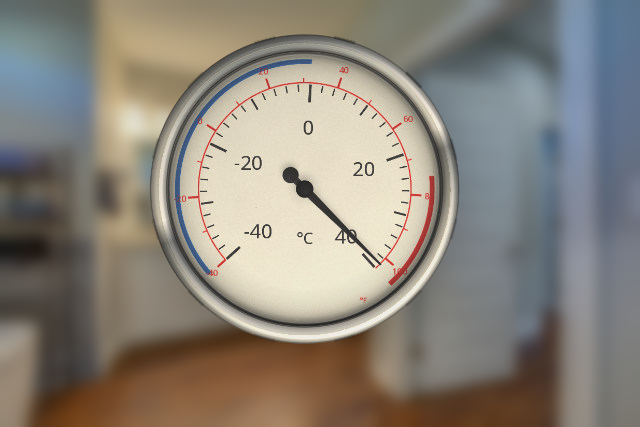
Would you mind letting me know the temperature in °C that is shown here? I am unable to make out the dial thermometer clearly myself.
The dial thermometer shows 39 °C
